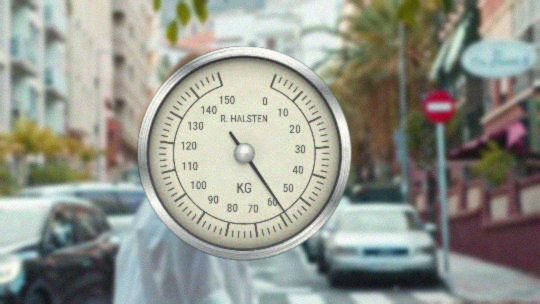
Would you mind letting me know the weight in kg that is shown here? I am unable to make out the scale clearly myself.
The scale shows 58 kg
